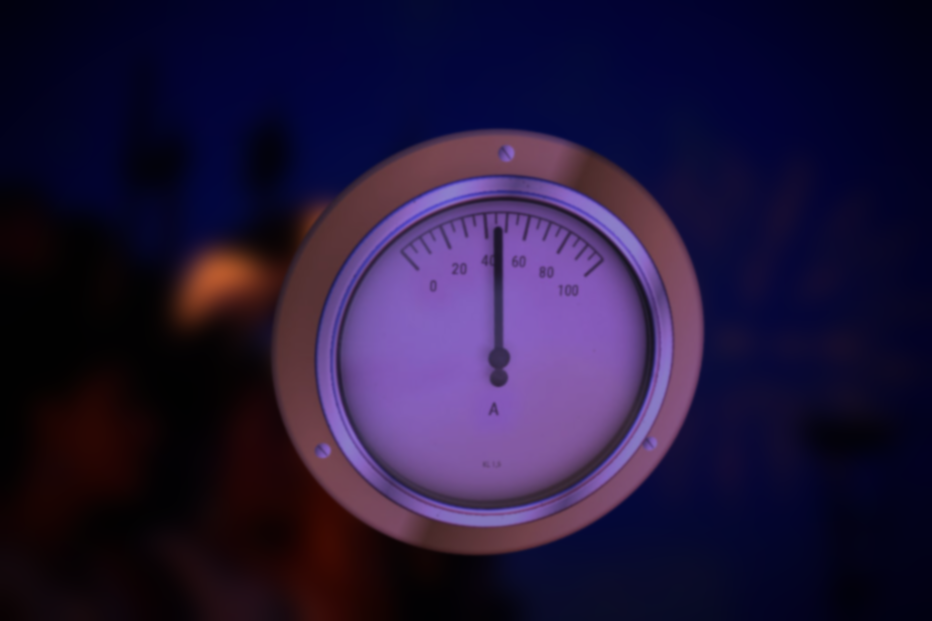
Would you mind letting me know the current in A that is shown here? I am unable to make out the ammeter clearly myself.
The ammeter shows 45 A
